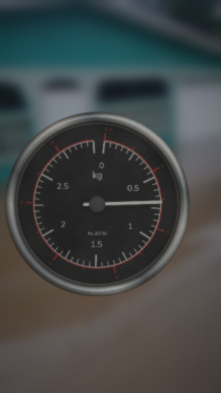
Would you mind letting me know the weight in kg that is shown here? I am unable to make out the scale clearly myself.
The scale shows 0.7 kg
